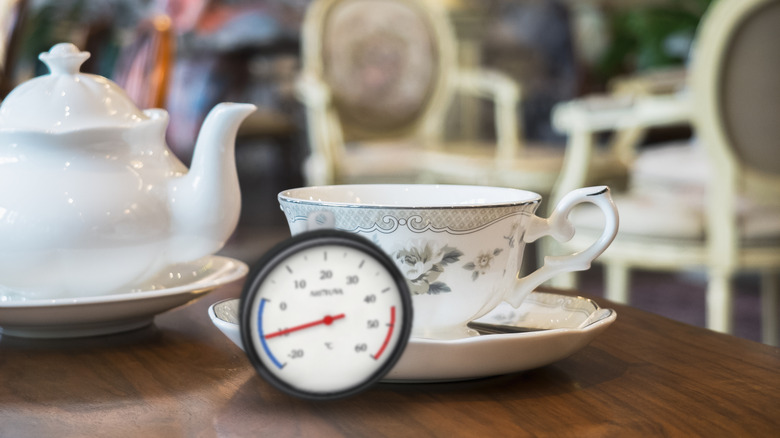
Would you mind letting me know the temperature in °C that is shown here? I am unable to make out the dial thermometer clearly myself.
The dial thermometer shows -10 °C
